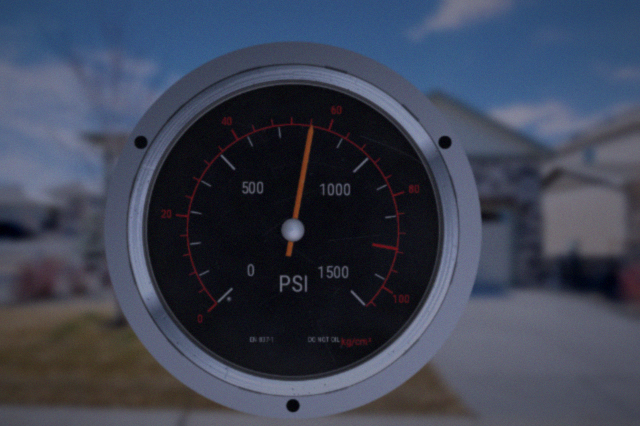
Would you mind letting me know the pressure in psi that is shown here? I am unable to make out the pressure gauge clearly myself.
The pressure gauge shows 800 psi
